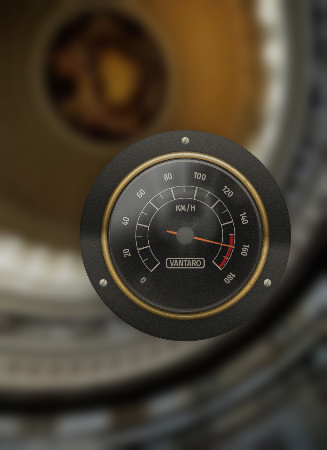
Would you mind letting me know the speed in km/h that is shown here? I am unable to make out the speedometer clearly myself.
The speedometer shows 160 km/h
